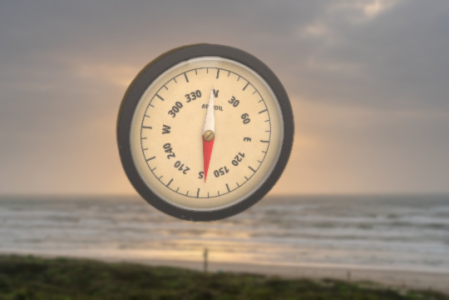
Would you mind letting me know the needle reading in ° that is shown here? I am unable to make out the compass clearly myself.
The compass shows 175 °
